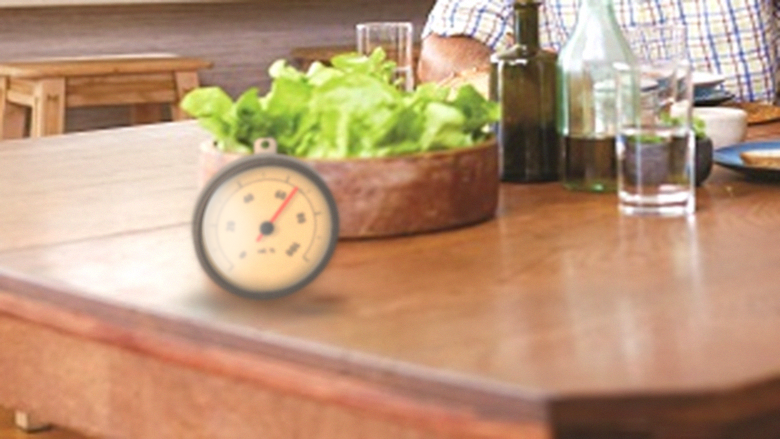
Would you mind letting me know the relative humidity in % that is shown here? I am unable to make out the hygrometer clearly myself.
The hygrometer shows 65 %
